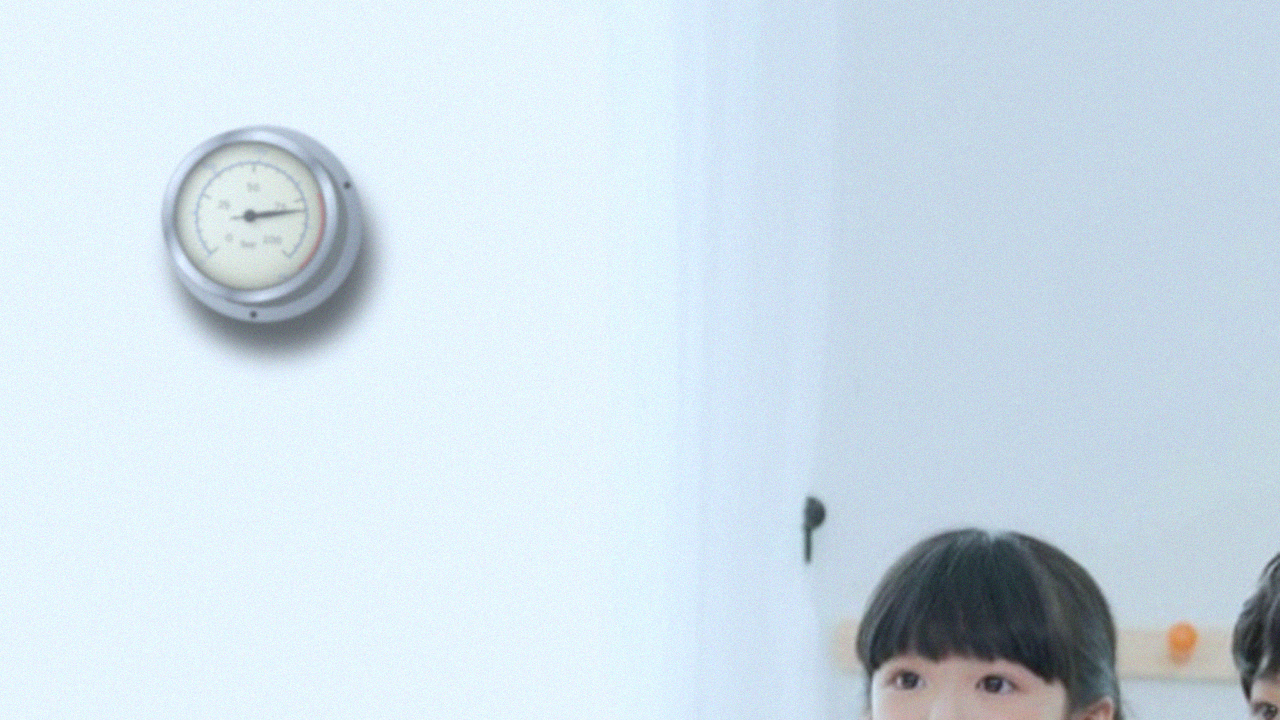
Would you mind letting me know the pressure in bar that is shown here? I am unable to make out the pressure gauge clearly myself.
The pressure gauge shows 80 bar
